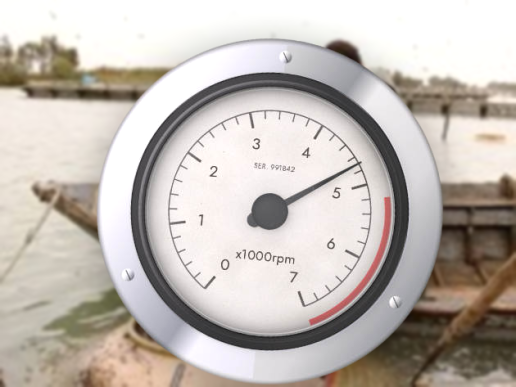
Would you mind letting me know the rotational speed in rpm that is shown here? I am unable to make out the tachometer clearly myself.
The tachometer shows 4700 rpm
